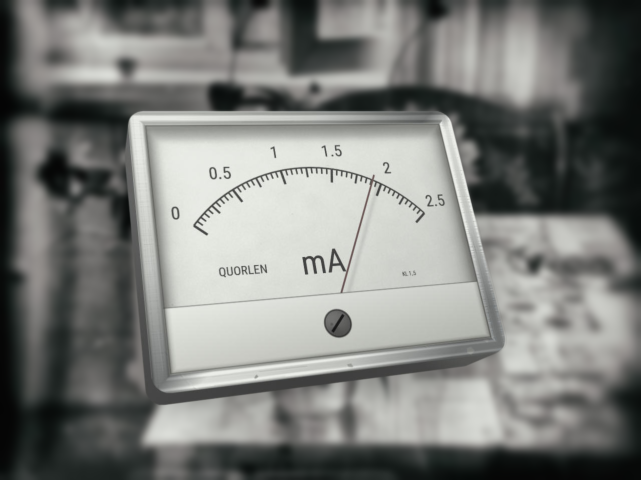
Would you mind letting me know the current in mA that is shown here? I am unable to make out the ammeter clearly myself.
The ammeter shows 1.9 mA
